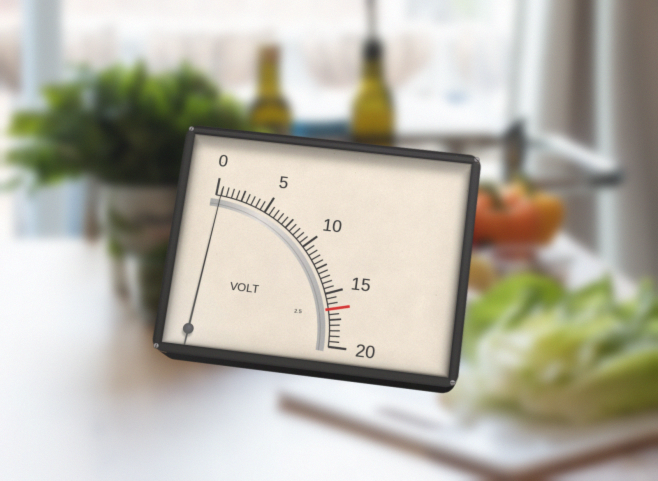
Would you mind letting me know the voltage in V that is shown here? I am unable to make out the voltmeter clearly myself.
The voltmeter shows 0.5 V
